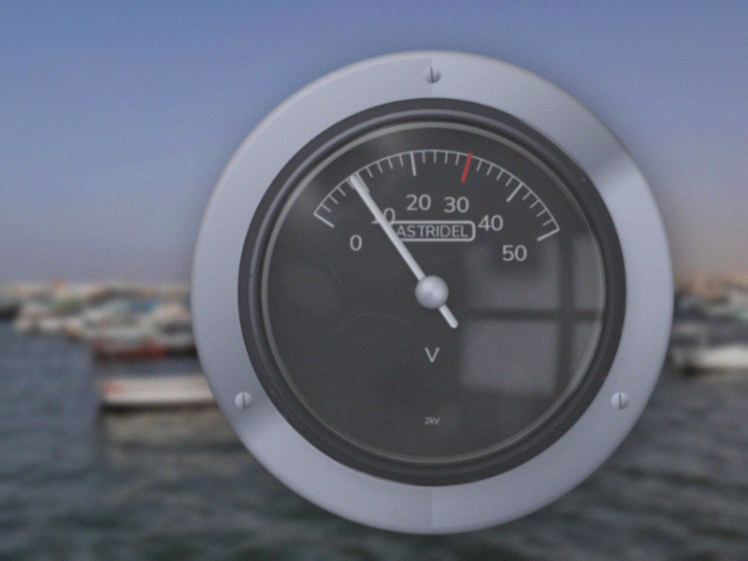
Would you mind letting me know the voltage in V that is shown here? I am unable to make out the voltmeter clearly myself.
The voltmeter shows 9 V
